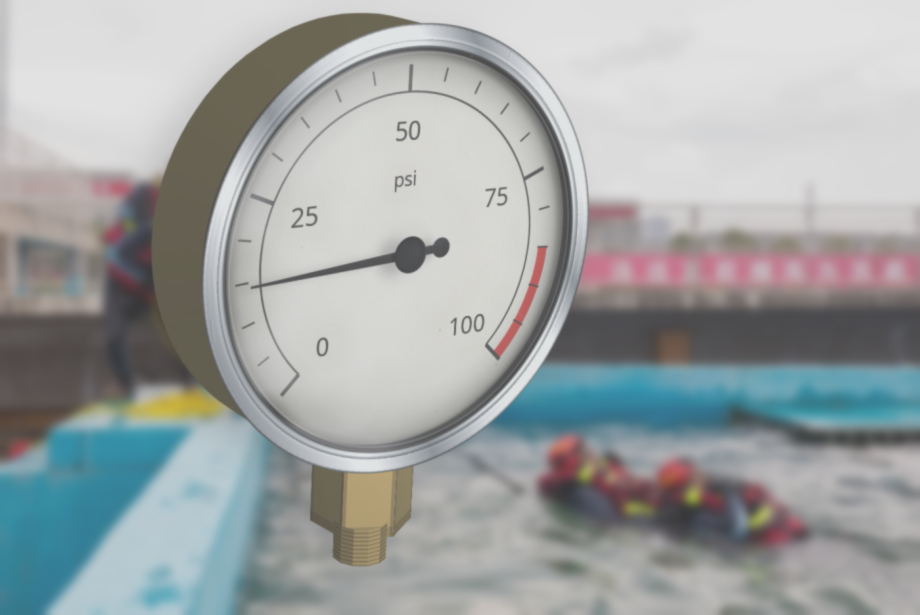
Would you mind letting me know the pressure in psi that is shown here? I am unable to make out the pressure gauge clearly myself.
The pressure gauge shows 15 psi
